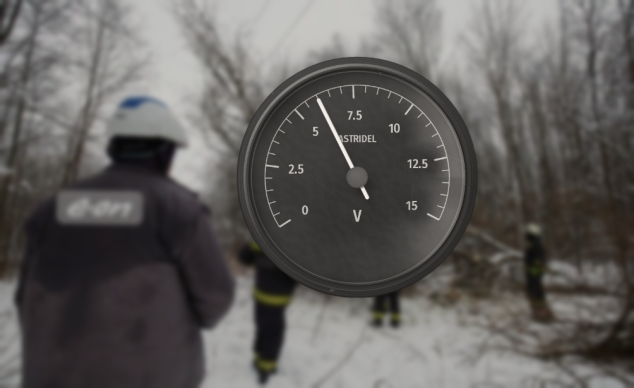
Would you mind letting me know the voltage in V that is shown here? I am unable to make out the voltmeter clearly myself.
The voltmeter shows 6 V
